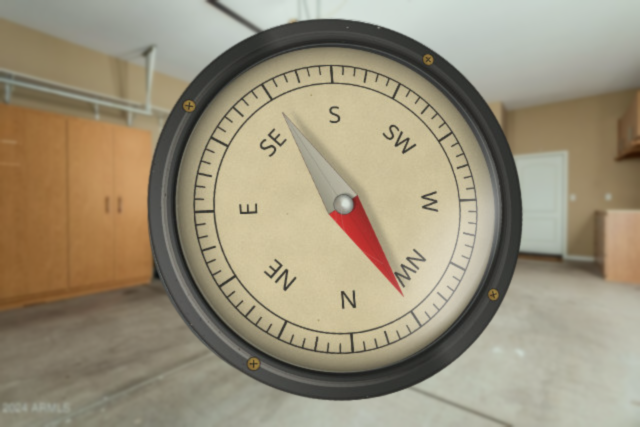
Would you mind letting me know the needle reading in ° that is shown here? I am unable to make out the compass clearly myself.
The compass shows 330 °
